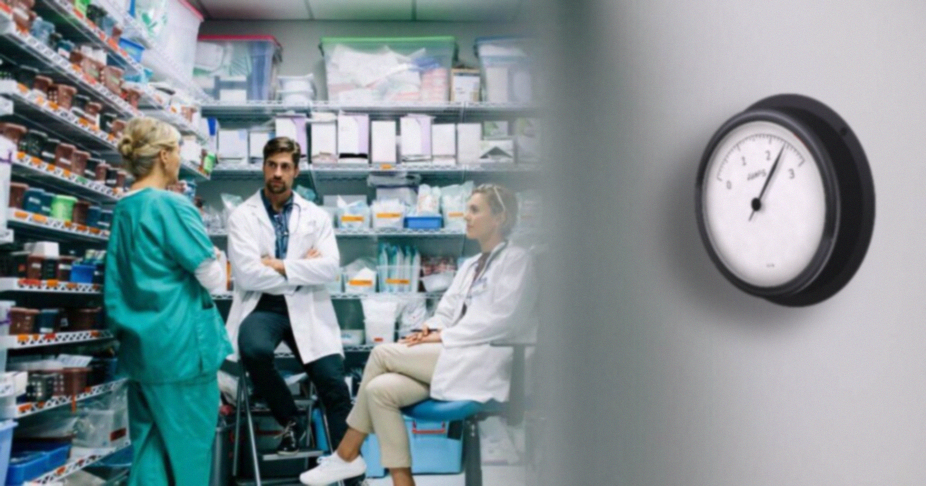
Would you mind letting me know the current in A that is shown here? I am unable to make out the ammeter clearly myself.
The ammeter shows 2.5 A
